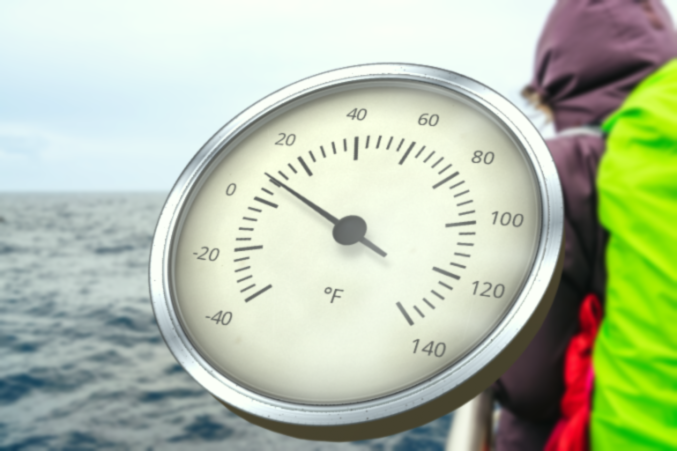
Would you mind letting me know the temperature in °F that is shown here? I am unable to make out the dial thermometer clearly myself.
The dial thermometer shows 8 °F
